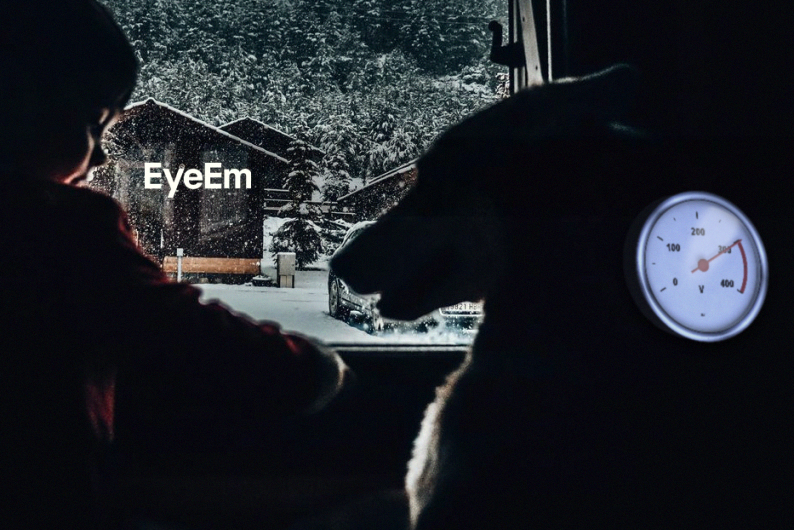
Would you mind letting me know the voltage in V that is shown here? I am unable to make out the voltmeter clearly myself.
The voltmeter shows 300 V
